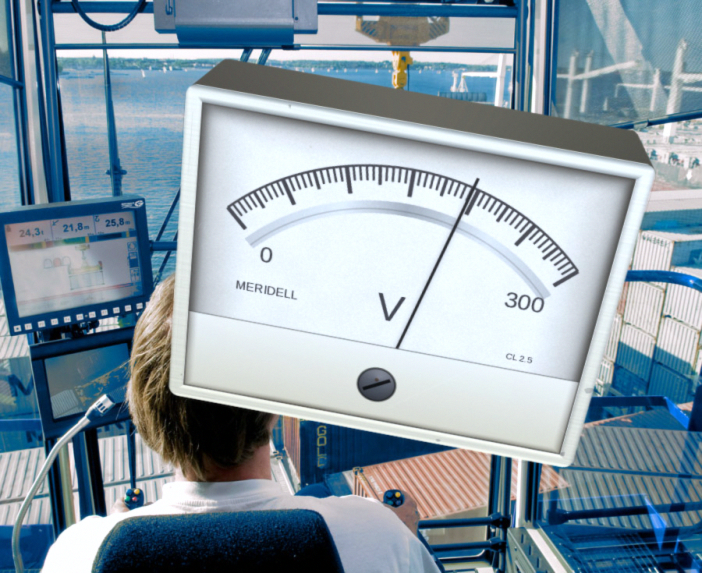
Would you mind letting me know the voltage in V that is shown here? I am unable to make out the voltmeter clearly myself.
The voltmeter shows 195 V
